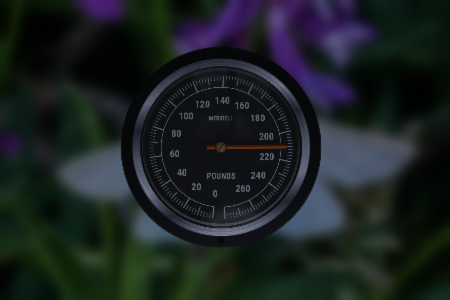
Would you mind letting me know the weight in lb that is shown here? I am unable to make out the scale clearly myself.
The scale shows 210 lb
